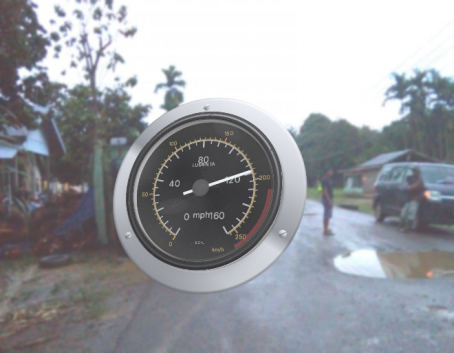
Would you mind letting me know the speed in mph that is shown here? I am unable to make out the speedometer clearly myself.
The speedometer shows 120 mph
